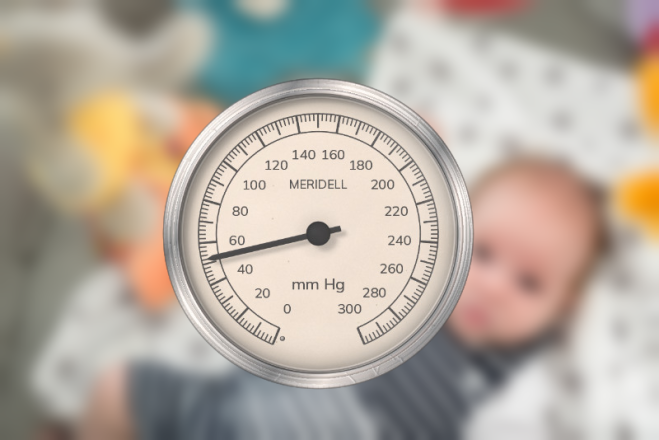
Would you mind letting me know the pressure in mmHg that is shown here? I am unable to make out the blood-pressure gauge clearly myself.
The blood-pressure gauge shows 52 mmHg
